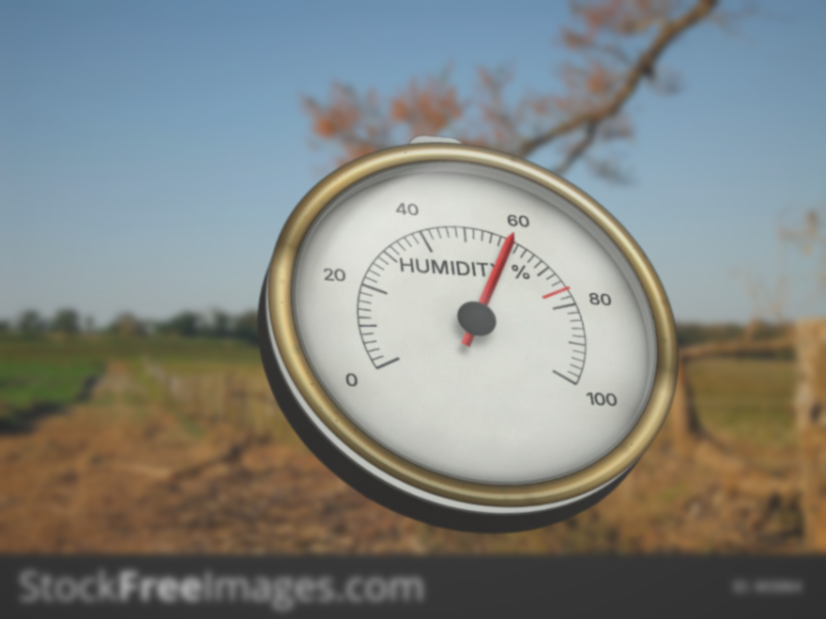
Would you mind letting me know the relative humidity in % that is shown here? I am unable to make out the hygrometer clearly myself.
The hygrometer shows 60 %
